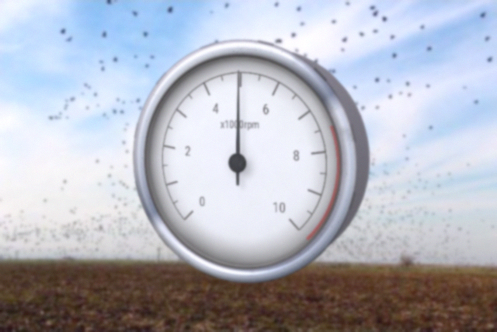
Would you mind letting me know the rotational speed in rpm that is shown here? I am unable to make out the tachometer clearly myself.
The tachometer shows 5000 rpm
